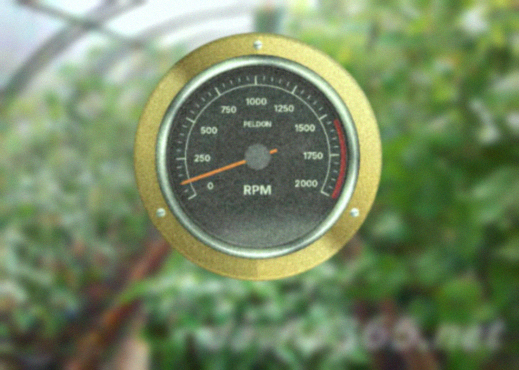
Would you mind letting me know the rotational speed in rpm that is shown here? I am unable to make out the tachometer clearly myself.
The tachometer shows 100 rpm
